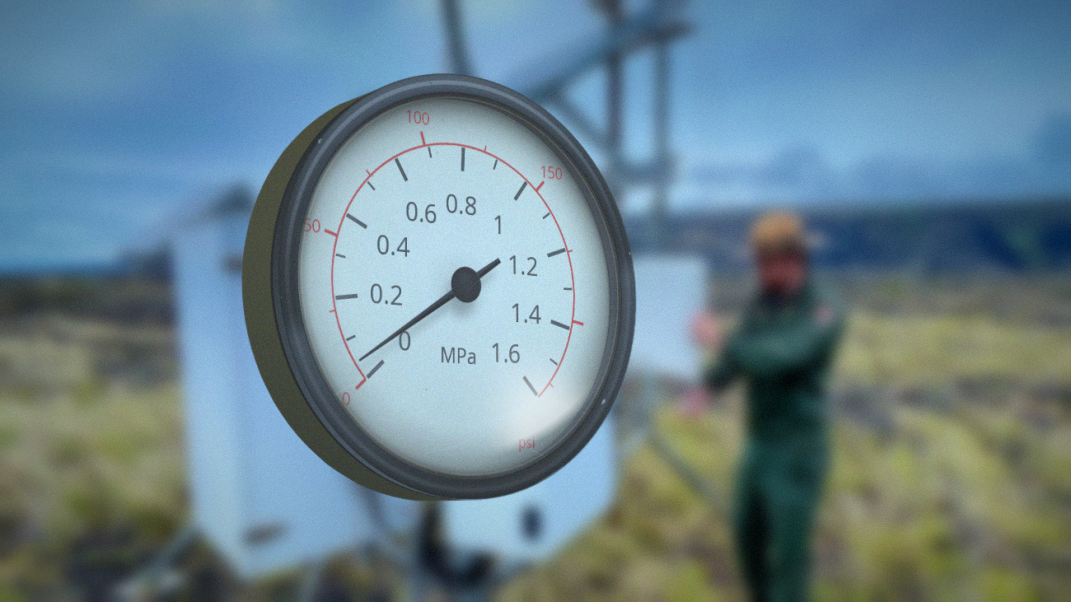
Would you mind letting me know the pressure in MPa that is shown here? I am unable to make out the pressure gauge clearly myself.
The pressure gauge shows 0.05 MPa
